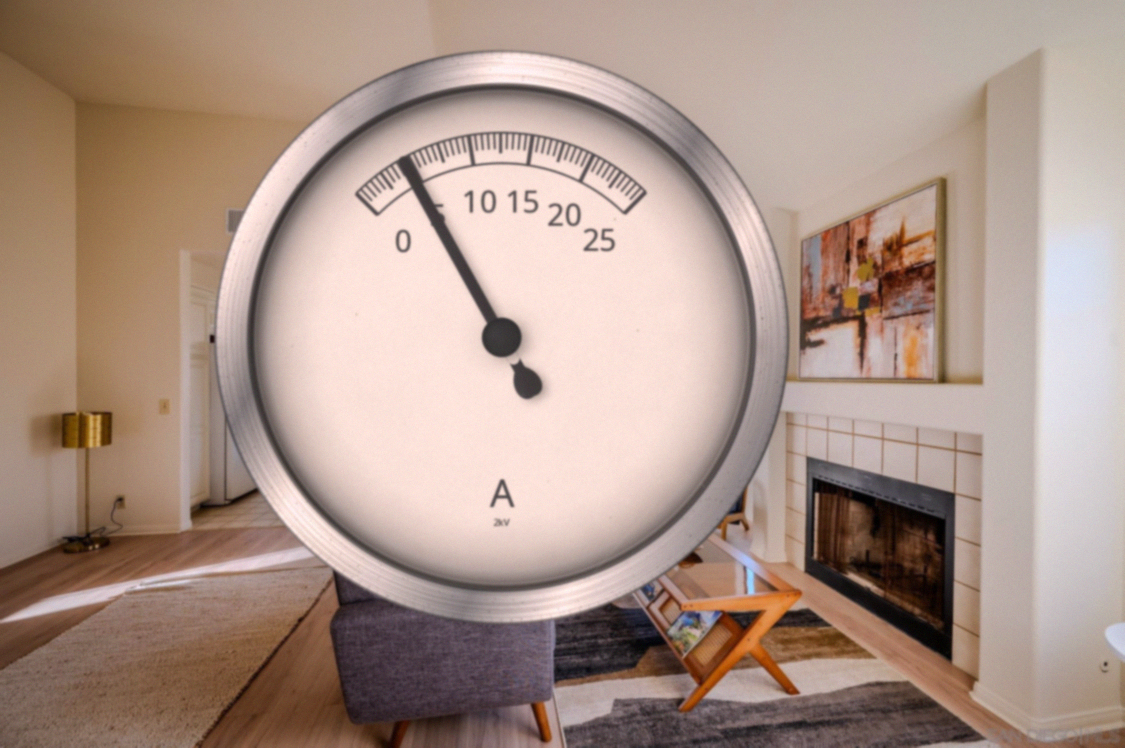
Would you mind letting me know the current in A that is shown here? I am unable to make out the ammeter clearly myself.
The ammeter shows 4.5 A
